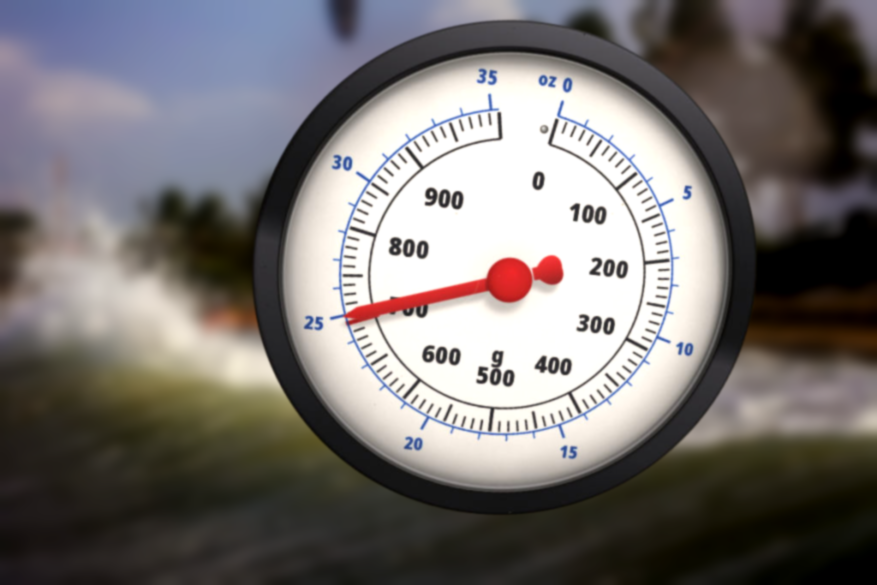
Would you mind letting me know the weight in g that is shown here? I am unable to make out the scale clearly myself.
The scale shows 710 g
